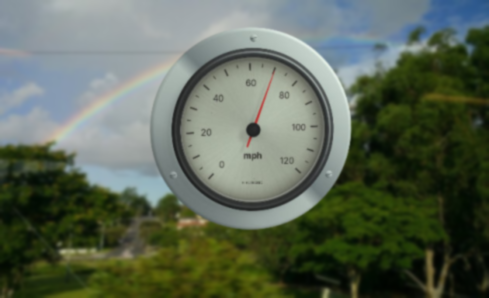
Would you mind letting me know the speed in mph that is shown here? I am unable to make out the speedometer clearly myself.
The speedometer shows 70 mph
